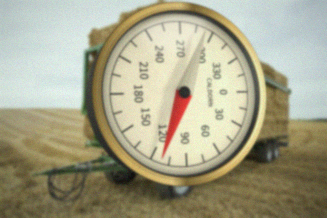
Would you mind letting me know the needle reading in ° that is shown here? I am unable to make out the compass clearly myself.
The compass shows 112.5 °
